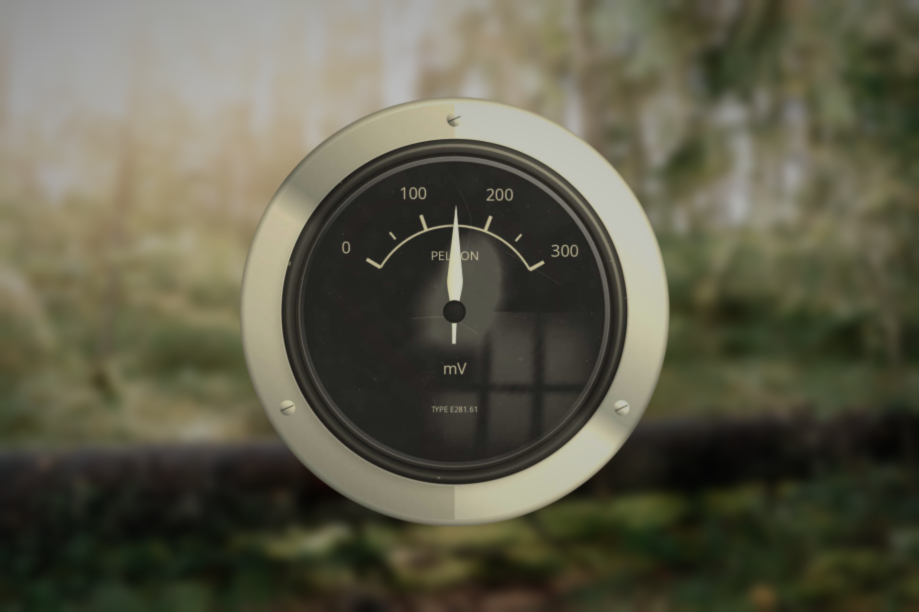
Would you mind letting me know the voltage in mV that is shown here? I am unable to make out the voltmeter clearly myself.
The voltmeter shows 150 mV
